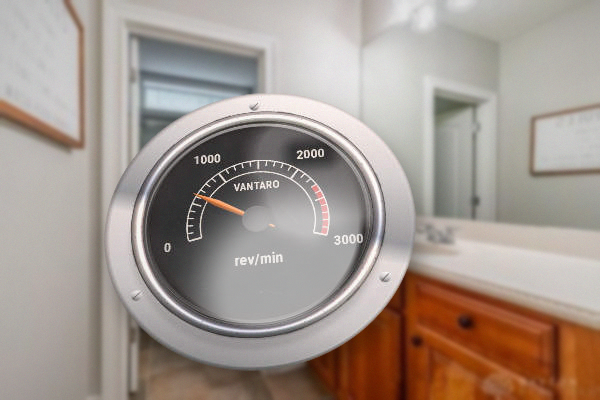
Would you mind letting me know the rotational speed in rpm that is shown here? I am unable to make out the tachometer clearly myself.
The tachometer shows 600 rpm
